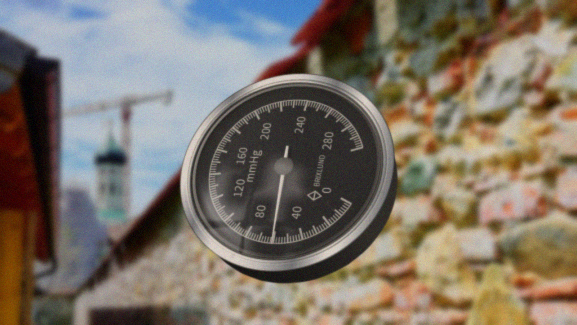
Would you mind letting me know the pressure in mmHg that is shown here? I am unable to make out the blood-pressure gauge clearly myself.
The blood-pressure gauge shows 60 mmHg
